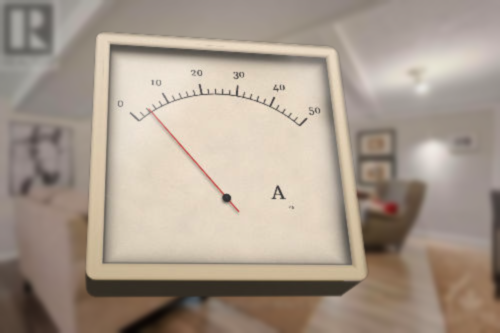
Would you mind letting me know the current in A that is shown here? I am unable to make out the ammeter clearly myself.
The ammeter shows 4 A
